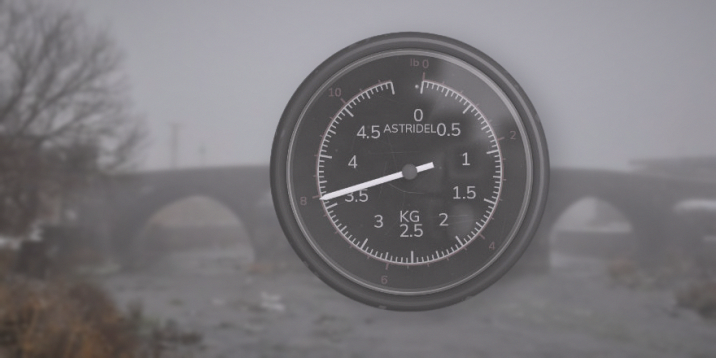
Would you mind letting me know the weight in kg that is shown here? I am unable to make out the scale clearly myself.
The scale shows 3.6 kg
